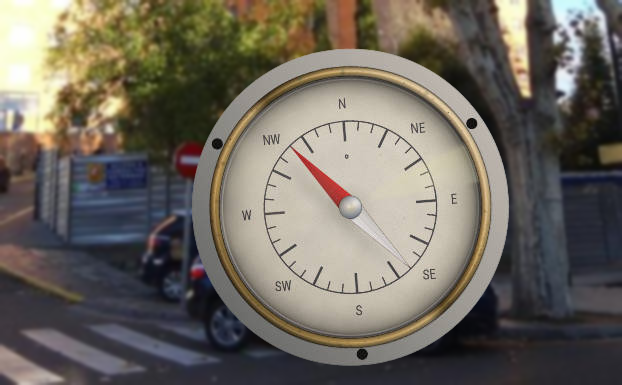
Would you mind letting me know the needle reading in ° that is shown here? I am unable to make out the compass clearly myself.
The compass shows 320 °
